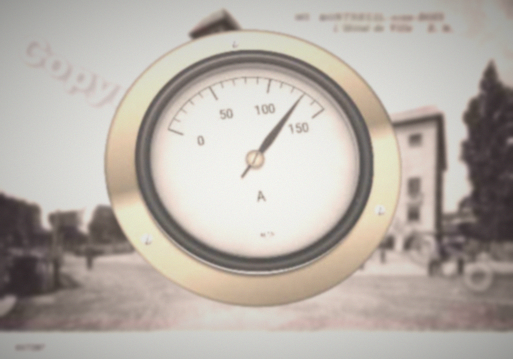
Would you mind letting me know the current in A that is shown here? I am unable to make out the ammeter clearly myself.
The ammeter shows 130 A
